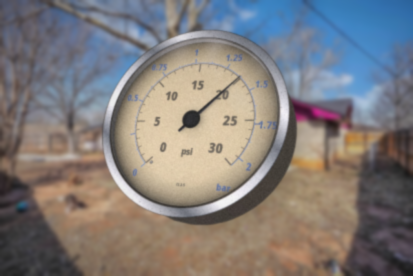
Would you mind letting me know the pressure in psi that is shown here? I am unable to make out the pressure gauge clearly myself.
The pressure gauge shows 20 psi
